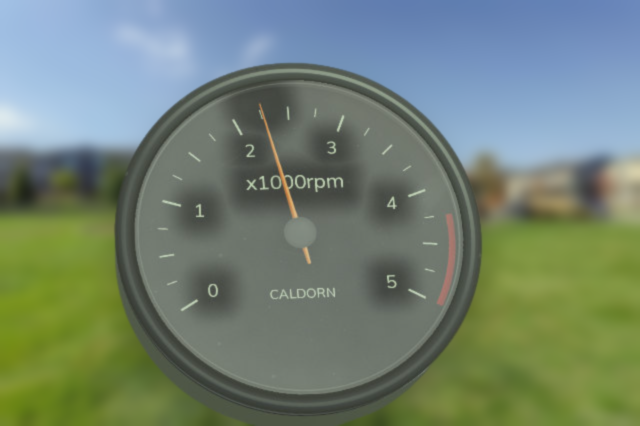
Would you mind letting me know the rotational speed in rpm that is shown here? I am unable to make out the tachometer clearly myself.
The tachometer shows 2250 rpm
